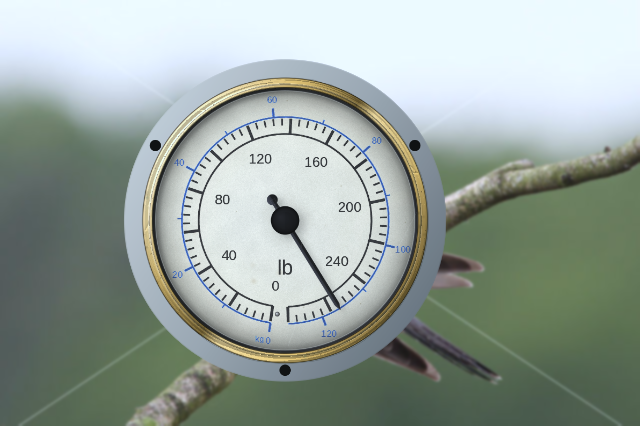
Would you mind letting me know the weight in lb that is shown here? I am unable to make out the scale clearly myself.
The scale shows 256 lb
